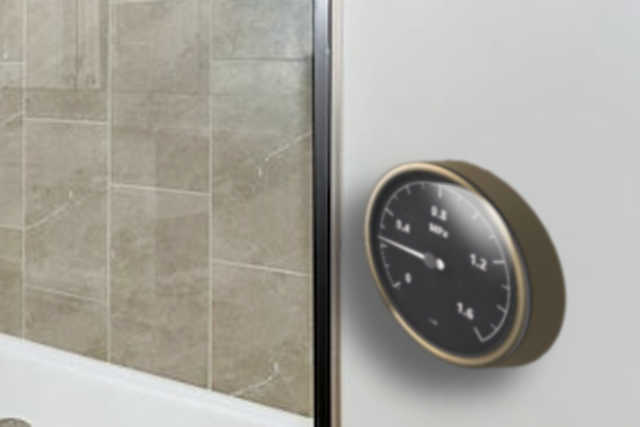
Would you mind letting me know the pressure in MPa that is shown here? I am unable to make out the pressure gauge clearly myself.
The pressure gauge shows 0.25 MPa
